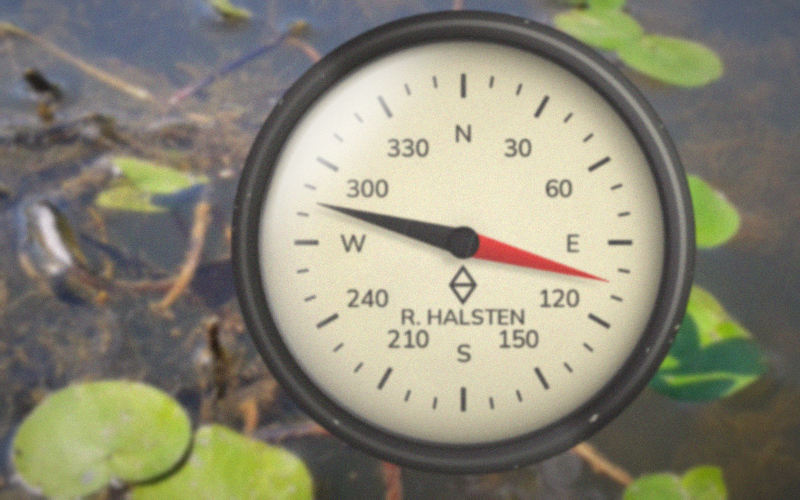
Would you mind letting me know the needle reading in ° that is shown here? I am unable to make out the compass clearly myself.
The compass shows 105 °
